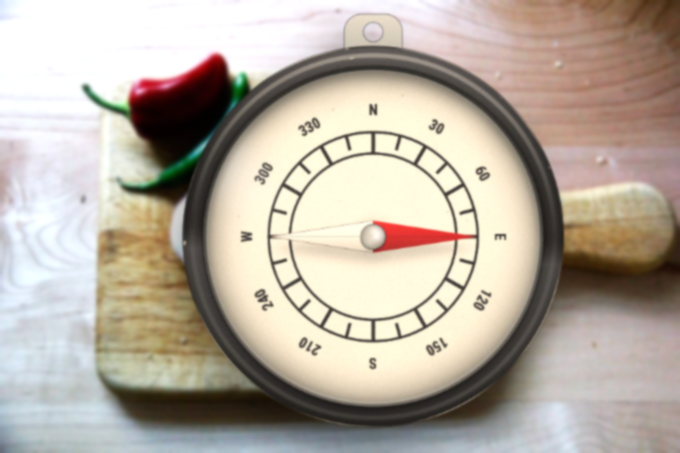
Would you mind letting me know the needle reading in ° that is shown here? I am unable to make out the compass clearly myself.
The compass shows 90 °
